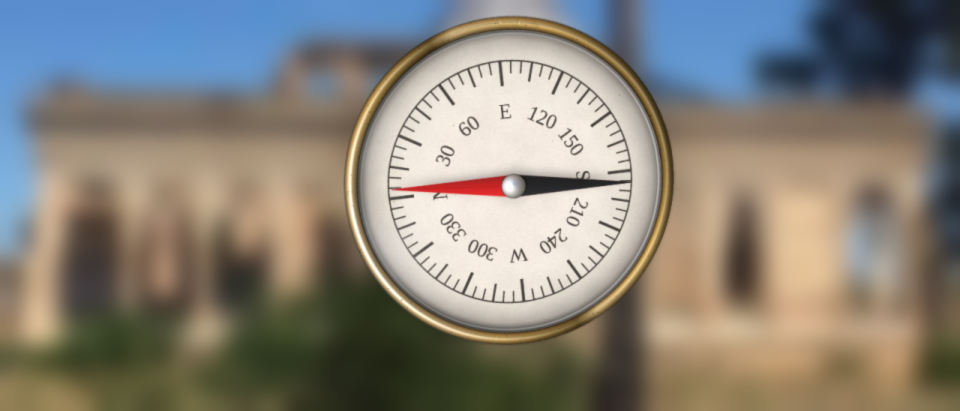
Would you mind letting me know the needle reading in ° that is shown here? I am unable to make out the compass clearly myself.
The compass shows 5 °
